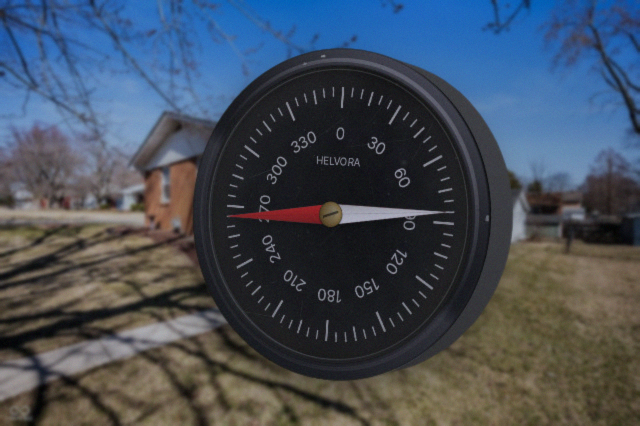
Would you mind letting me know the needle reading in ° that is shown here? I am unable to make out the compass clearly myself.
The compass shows 265 °
